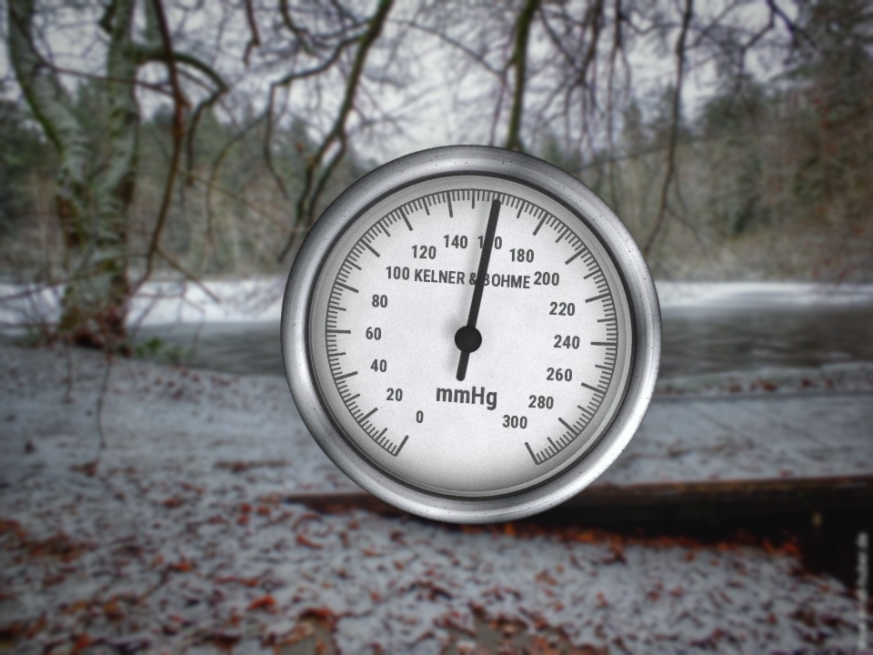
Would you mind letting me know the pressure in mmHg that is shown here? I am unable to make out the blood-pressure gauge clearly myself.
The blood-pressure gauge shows 160 mmHg
